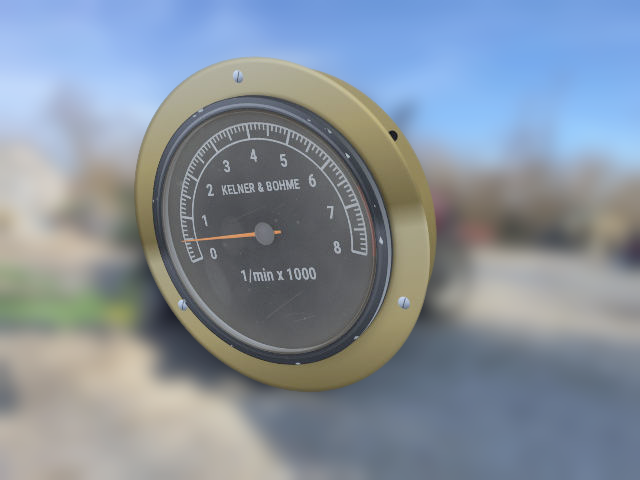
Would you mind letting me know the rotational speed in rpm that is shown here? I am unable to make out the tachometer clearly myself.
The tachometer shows 500 rpm
